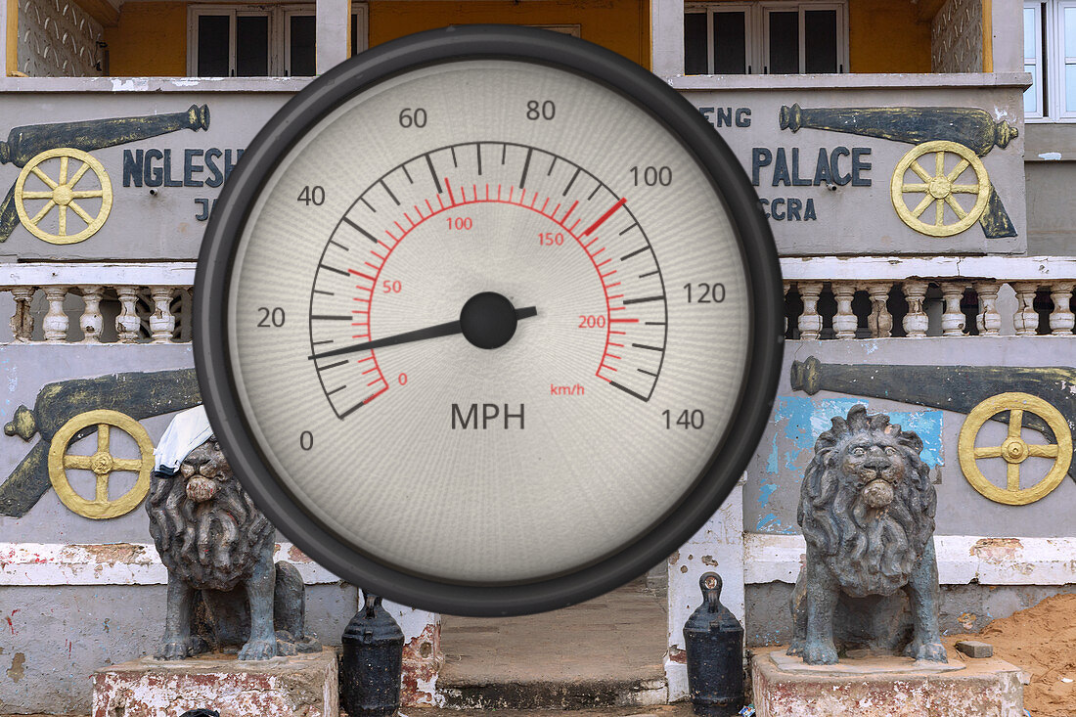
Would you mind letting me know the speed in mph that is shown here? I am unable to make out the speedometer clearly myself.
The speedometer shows 12.5 mph
